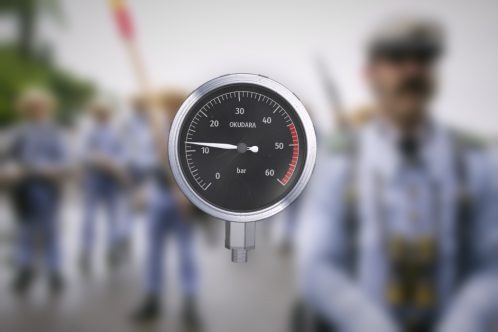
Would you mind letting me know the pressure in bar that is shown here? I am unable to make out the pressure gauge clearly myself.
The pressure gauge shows 12 bar
